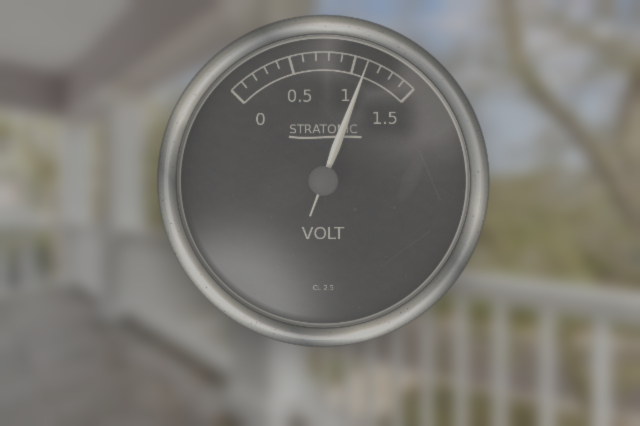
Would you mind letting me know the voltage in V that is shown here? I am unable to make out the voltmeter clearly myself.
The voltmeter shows 1.1 V
